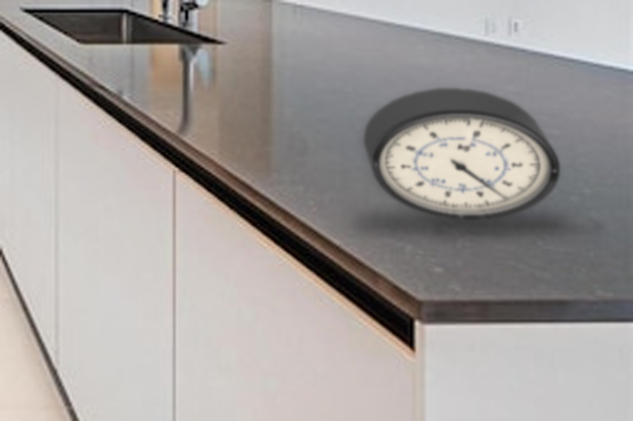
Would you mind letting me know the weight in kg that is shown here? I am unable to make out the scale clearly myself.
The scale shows 3.5 kg
